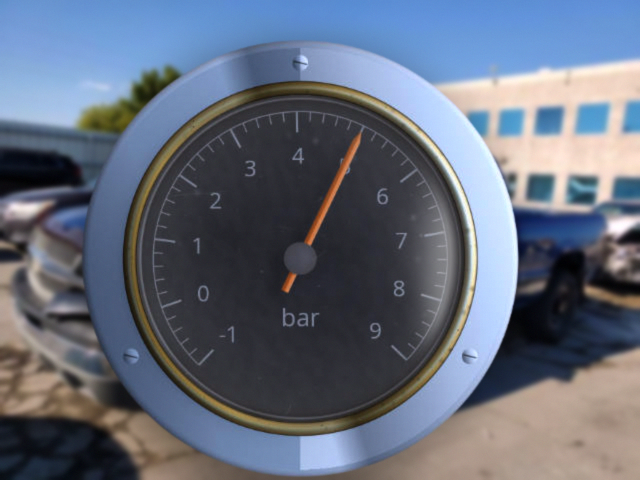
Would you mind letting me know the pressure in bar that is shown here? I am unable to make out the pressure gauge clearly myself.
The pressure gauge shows 5 bar
